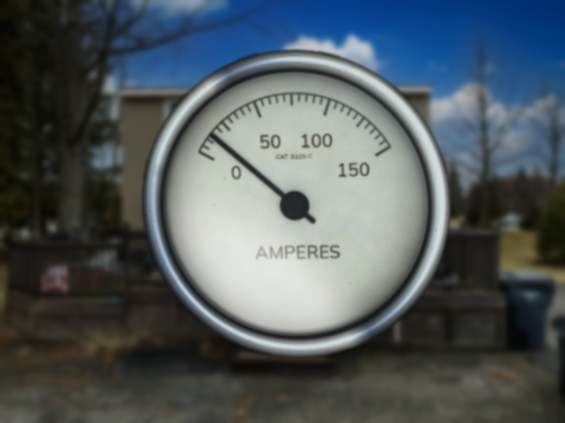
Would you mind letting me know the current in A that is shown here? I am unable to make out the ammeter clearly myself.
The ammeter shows 15 A
